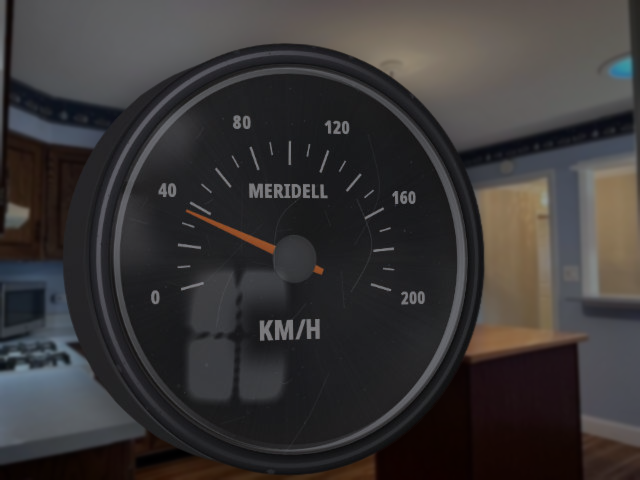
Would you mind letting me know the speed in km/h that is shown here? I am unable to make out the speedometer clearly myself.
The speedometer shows 35 km/h
